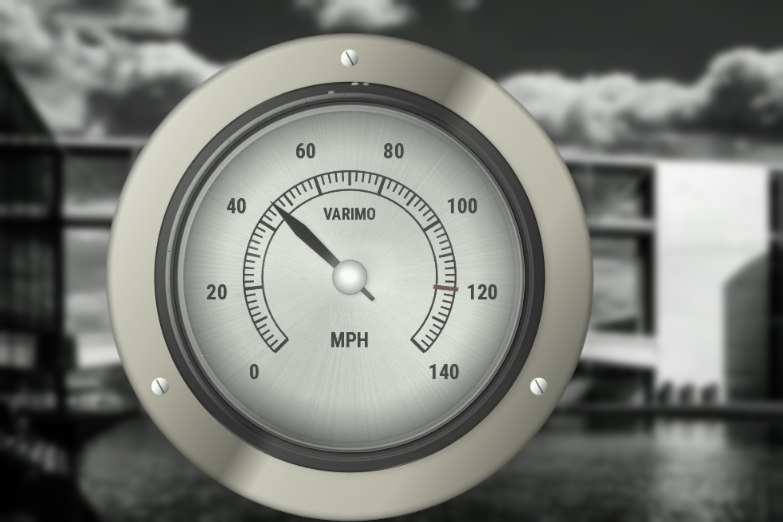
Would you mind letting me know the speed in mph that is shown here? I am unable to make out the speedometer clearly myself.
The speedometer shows 46 mph
